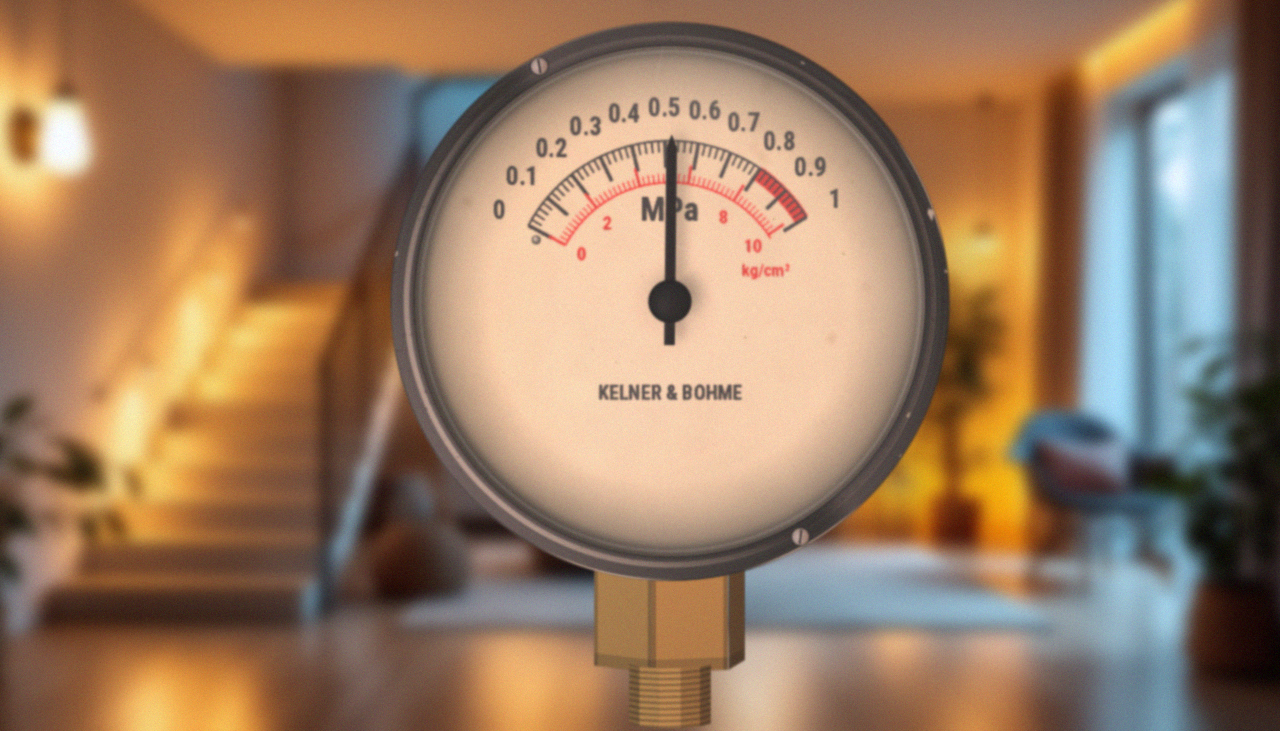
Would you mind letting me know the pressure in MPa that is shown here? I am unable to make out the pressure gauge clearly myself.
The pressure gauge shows 0.52 MPa
